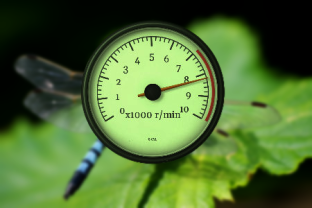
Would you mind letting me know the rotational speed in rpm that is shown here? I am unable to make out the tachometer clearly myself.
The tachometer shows 8200 rpm
